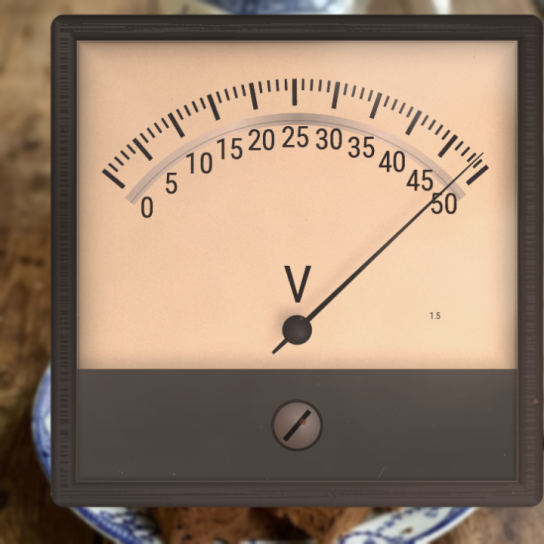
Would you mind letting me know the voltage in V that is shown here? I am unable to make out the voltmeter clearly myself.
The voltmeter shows 48.5 V
